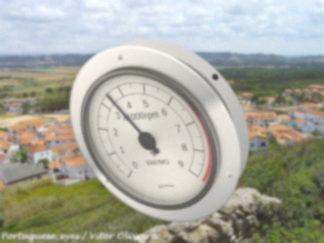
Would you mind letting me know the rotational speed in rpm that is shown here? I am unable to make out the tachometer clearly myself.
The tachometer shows 3500 rpm
